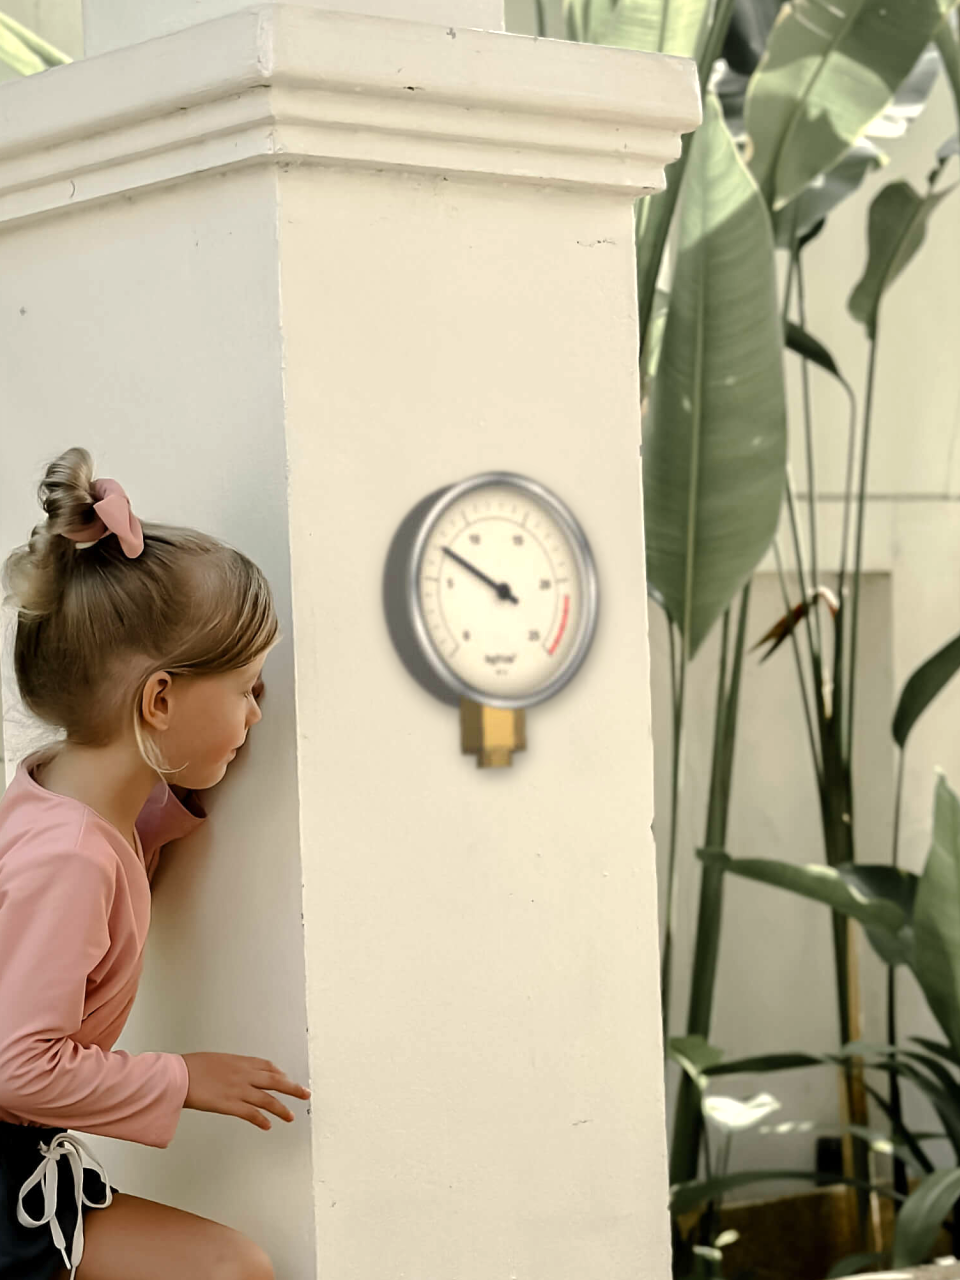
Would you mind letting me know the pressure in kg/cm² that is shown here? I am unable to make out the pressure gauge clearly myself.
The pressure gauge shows 7 kg/cm²
